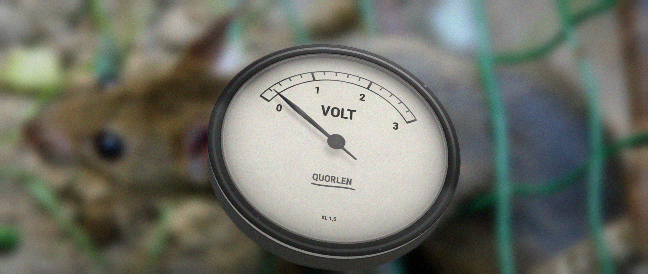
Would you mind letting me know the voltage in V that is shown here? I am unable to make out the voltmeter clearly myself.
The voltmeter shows 0.2 V
